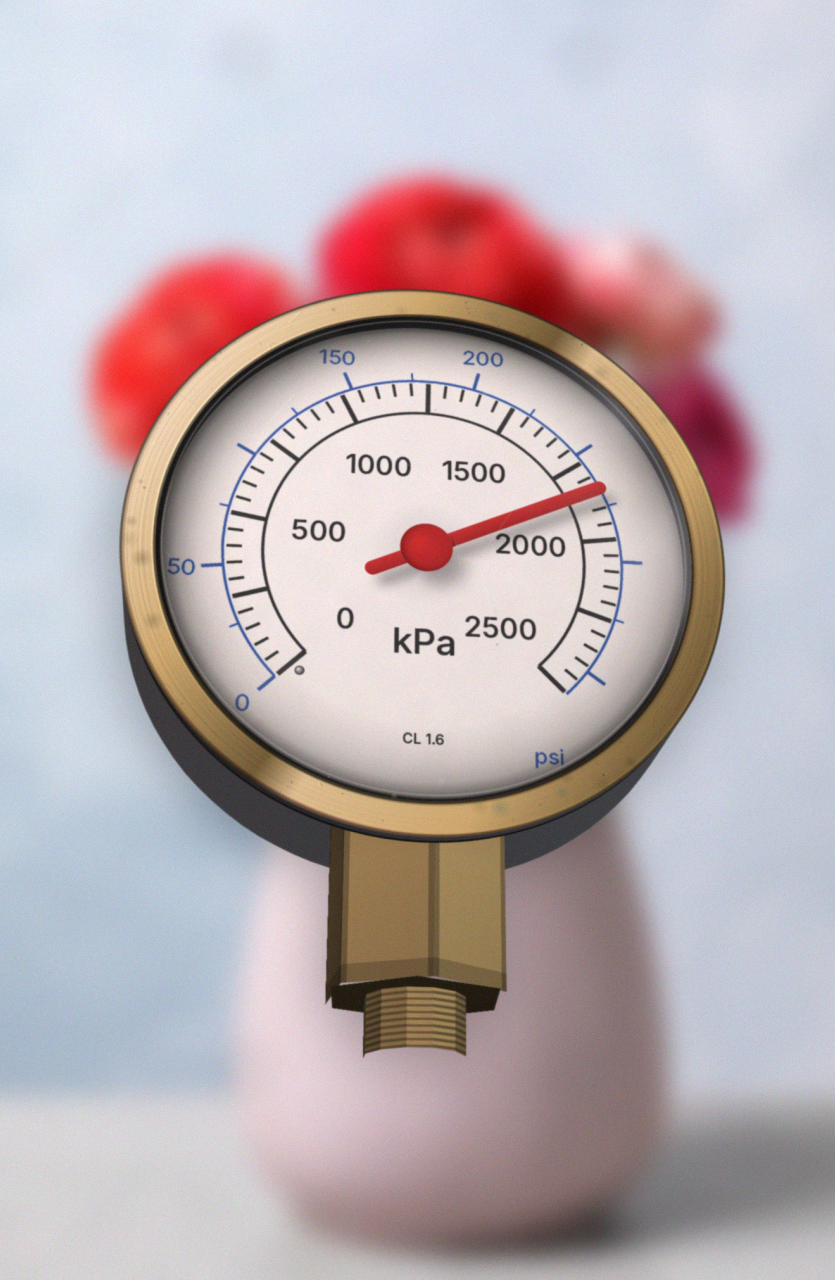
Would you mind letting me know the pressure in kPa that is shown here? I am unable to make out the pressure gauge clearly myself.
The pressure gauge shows 1850 kPa
